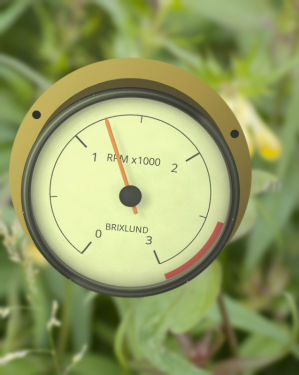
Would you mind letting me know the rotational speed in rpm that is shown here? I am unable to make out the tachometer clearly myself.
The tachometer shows 1250 rpm
